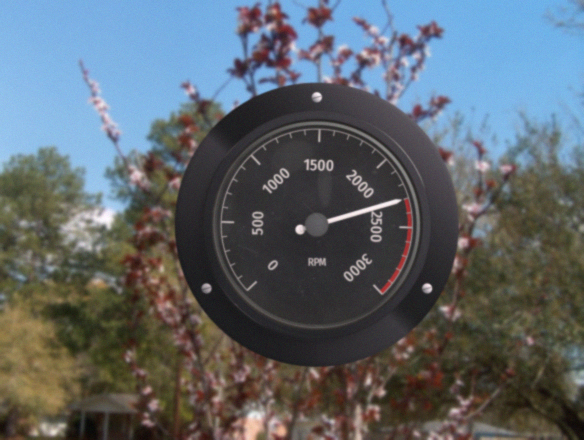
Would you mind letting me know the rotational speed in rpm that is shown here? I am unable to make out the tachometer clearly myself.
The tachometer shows 2300 rpm
